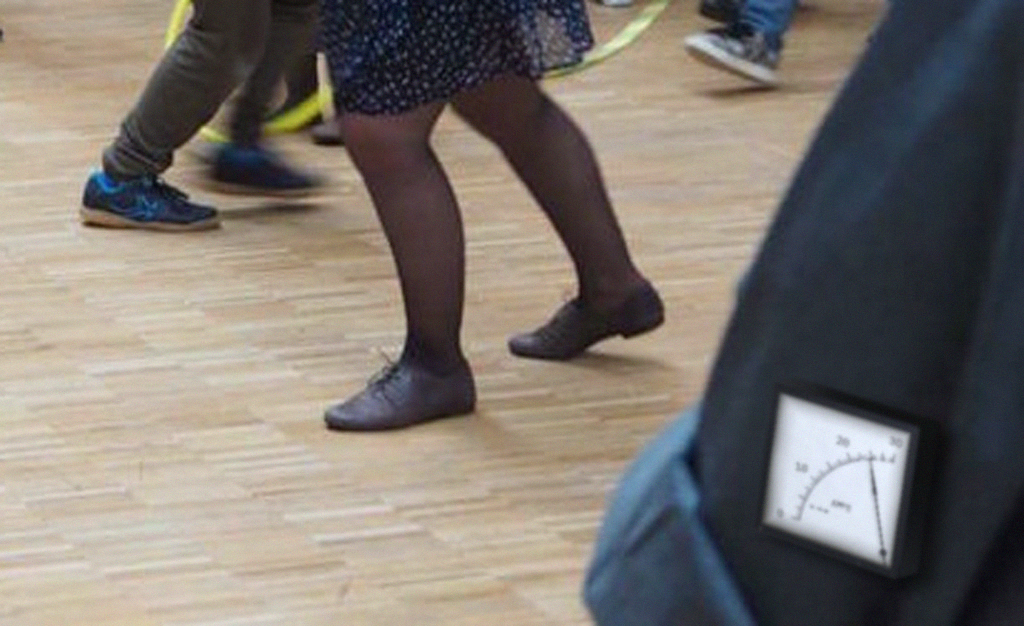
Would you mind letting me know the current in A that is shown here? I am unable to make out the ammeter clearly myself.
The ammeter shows 25 A
